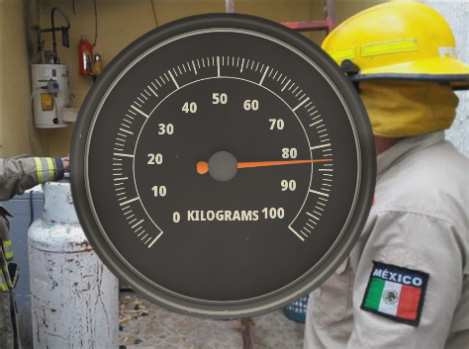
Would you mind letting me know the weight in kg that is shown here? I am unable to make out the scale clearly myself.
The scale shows 83 kg
